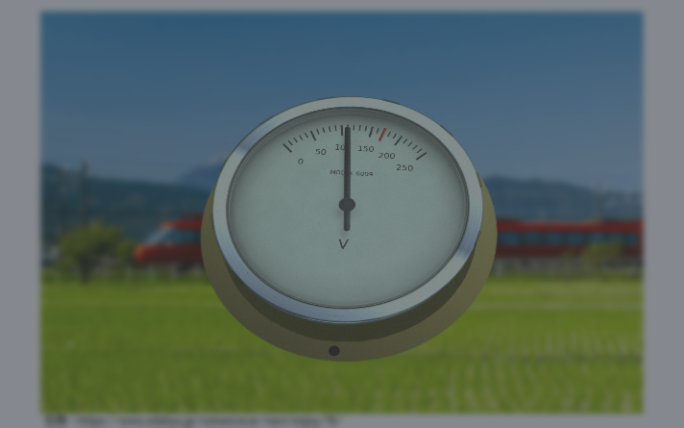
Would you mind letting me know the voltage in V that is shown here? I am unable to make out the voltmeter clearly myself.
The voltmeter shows 110 V
